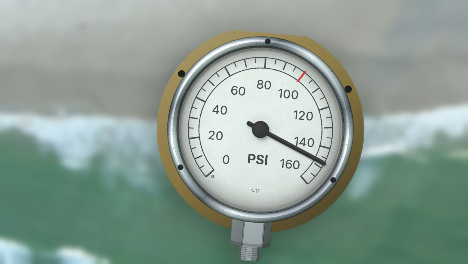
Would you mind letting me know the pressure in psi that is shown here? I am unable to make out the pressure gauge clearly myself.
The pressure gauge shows 147.5 psi
